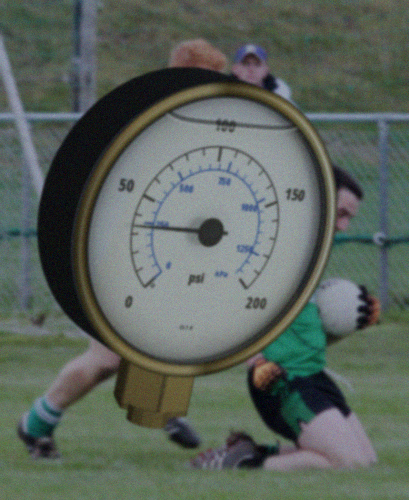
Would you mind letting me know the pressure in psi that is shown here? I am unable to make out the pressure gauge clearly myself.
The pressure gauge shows 35 psi
